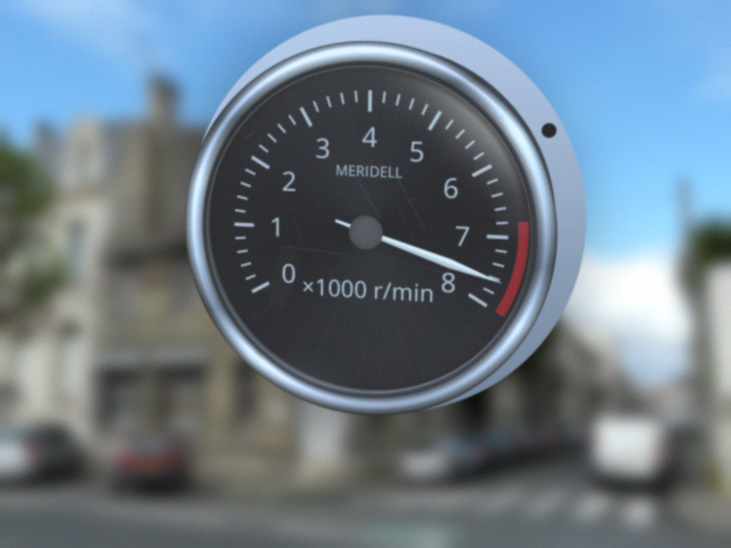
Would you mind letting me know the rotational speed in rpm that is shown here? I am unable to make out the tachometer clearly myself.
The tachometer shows 7600 rpm
